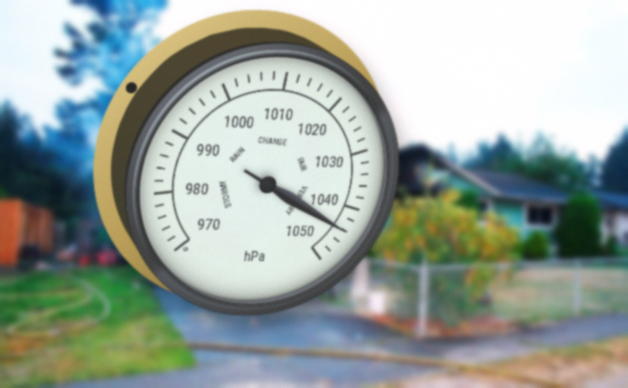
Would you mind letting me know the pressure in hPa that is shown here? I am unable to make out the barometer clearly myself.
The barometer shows 1044 hPa
